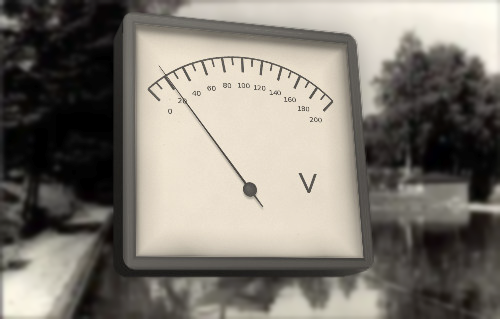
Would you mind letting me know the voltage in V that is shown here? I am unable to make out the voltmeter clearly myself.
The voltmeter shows 20 V
